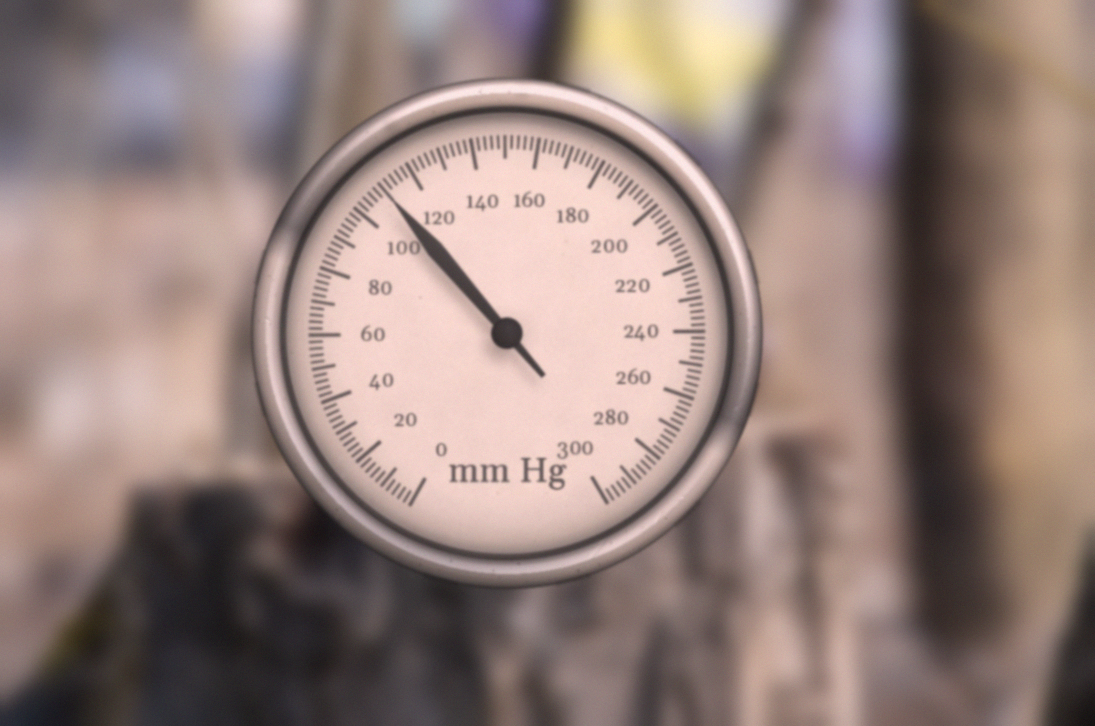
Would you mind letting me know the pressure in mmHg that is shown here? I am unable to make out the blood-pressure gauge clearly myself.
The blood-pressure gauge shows 110 mmHg
